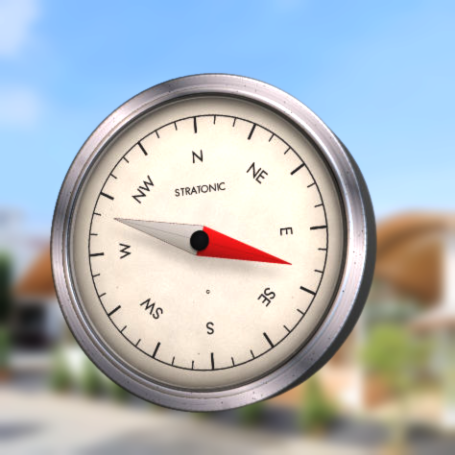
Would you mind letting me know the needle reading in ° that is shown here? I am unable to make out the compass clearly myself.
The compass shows 110 °
